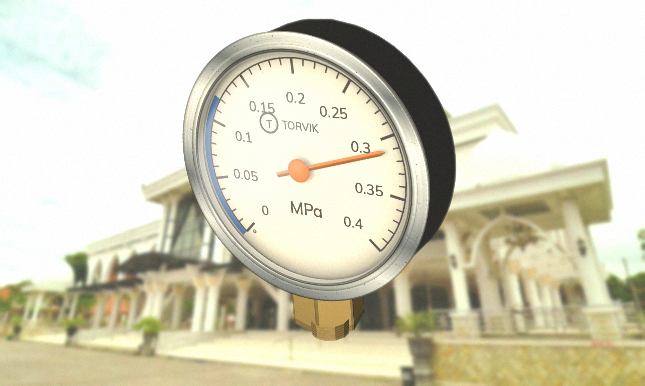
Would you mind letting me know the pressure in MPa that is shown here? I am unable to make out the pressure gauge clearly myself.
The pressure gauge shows 0.31 MPa
